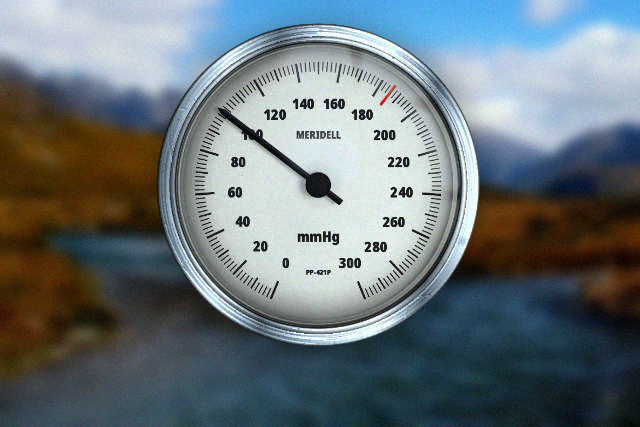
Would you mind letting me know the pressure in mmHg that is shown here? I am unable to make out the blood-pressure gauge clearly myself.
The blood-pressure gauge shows 100 mmHg
